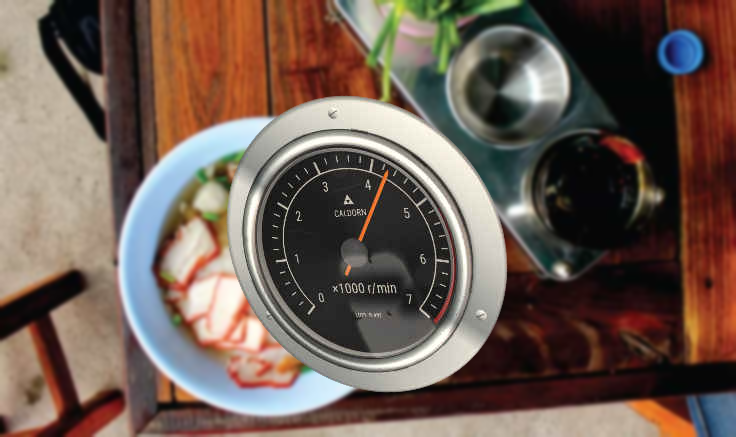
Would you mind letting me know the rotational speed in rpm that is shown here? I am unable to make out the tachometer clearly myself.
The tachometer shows 4300 rpm
